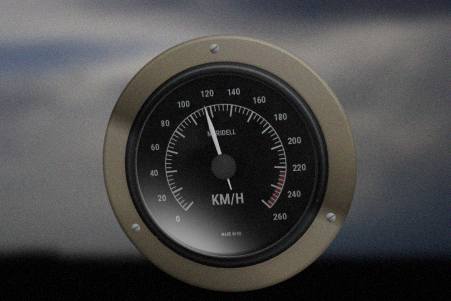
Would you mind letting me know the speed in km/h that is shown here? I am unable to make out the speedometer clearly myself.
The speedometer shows 116 km/h
